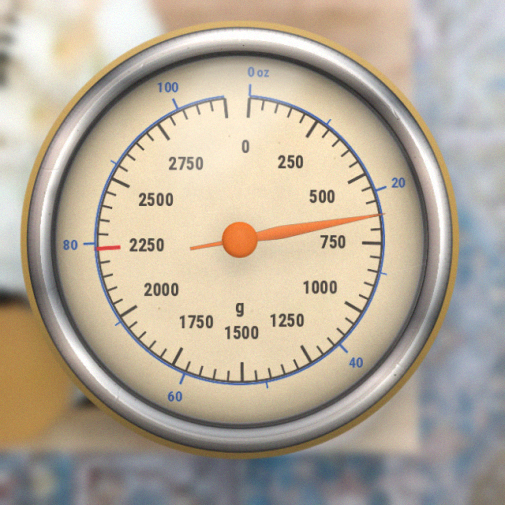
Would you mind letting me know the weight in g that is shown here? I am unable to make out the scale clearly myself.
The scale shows 650 g
